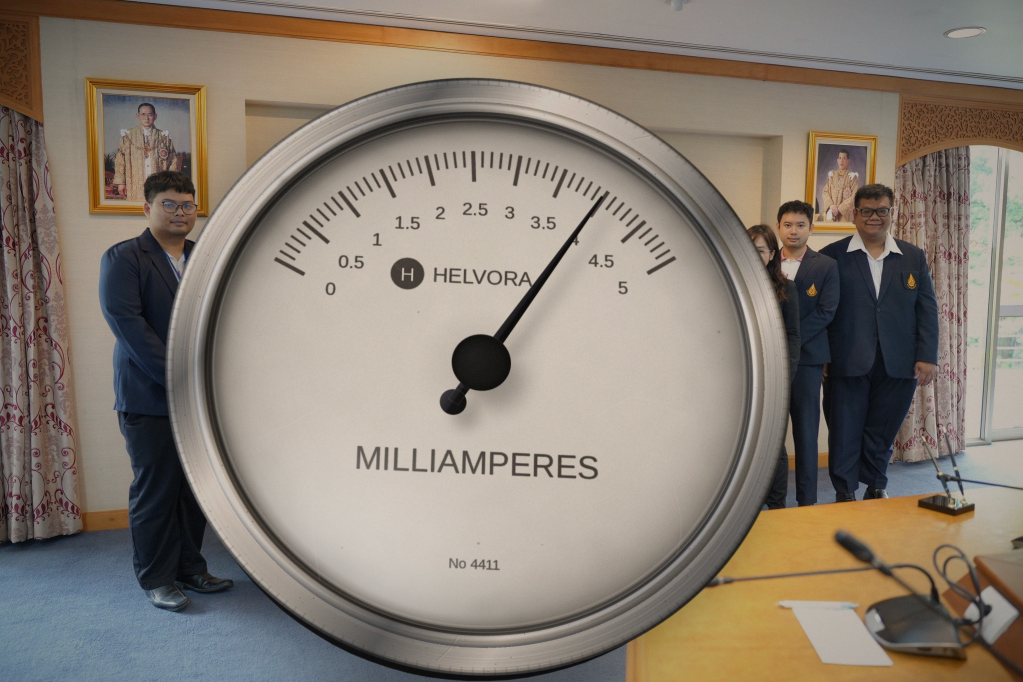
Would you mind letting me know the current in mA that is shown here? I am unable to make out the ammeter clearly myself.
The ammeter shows 4 mA
